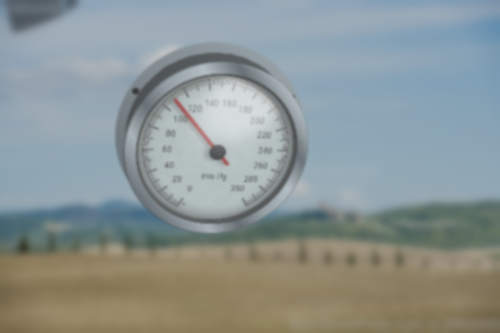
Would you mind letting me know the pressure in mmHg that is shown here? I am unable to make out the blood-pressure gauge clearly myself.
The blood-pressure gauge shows 110 mmHg
